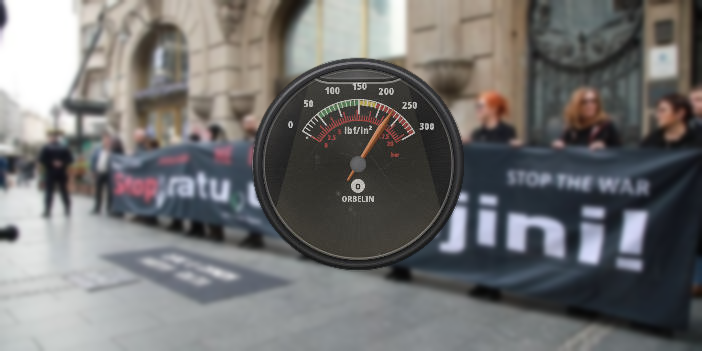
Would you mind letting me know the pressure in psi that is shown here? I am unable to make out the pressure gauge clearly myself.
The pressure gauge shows 230 psi
